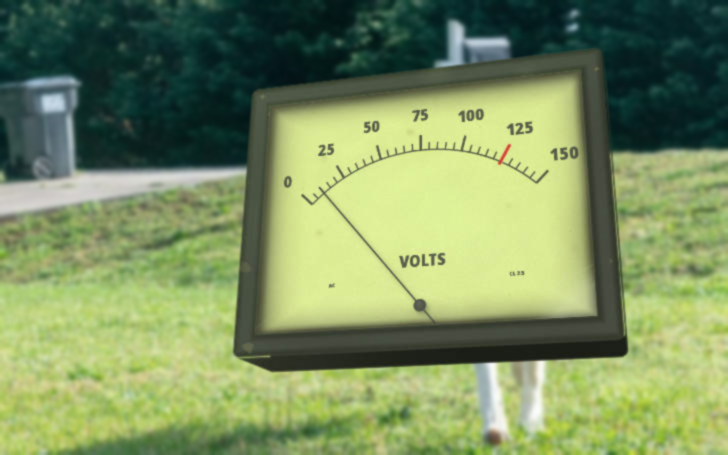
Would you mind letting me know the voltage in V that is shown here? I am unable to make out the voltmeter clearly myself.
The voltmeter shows 10 V
